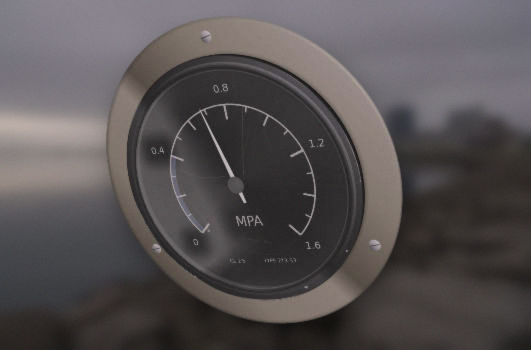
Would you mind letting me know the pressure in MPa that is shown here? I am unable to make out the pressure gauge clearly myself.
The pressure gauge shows 0.7 MPa
